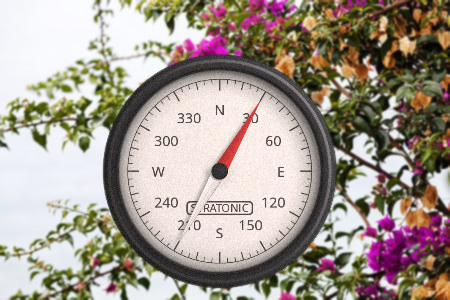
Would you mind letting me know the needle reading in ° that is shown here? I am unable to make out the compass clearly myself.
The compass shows 30 °
